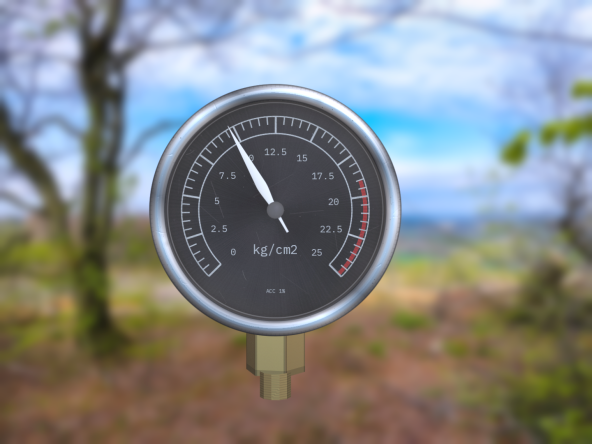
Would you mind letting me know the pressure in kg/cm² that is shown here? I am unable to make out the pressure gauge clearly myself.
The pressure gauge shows 9.75 kg/cm²
